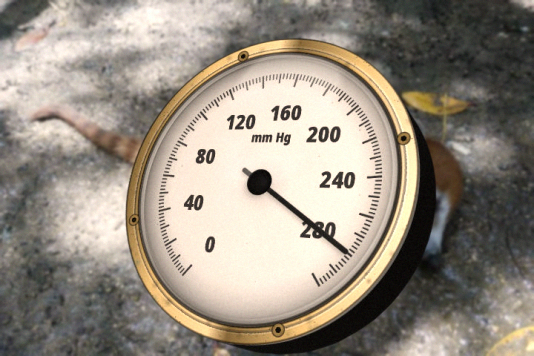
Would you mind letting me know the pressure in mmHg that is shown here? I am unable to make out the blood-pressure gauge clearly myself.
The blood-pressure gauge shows 280 mmHg
